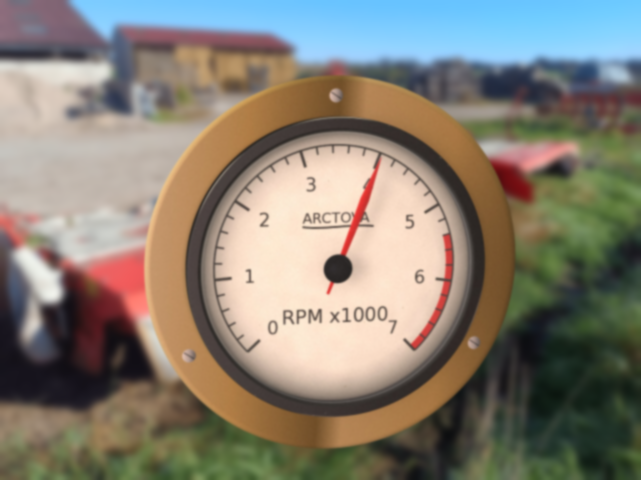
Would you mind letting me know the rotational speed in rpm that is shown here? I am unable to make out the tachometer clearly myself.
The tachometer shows 4000 rpm
